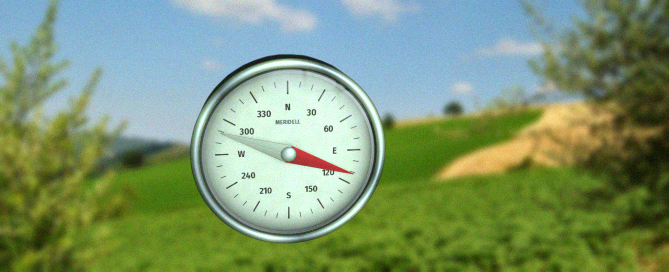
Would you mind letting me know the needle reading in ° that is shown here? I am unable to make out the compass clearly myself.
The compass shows 110 °
